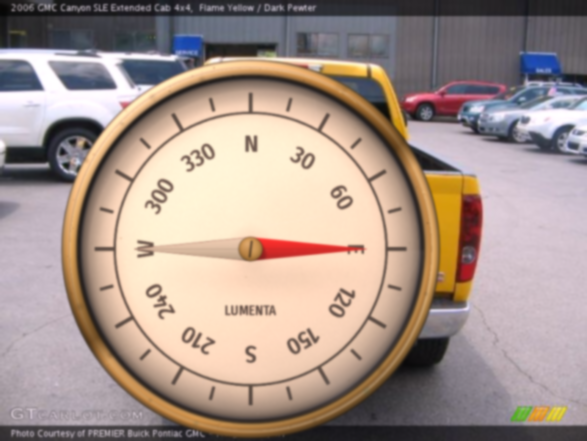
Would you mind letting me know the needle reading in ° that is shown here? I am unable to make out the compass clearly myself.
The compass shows 90 °
